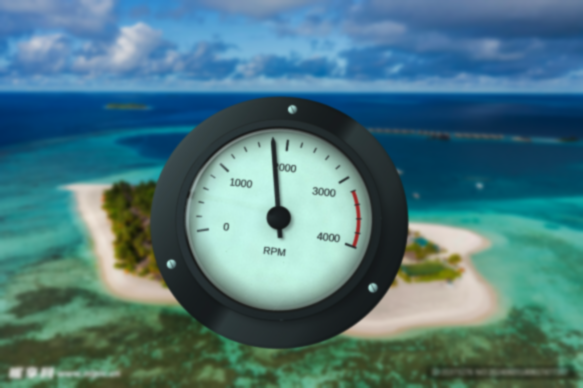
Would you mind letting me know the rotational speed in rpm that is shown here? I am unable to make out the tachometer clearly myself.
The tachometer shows 1800 rpm
